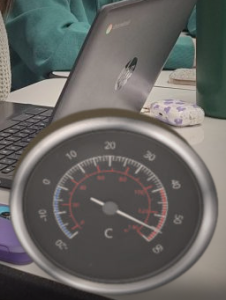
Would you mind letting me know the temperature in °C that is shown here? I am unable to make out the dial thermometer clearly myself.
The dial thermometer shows 55 °C
